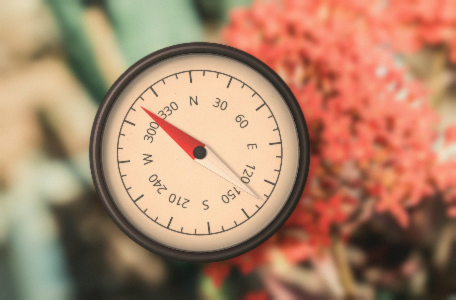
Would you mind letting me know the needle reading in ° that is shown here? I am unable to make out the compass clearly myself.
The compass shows 315 °
